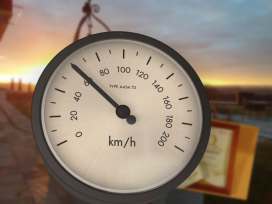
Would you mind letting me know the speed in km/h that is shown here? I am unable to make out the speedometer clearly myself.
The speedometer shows 60 km/h
